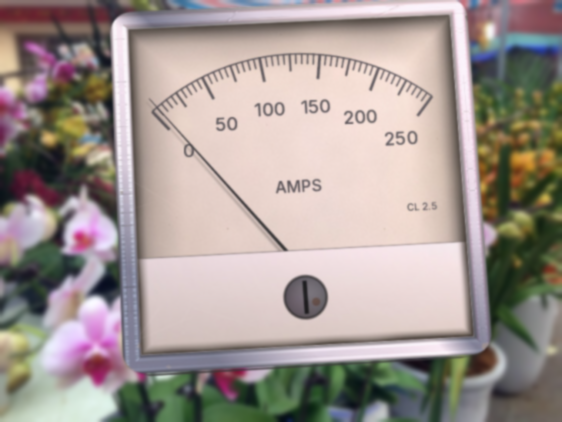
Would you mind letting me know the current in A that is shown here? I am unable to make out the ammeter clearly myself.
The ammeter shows 5 A
